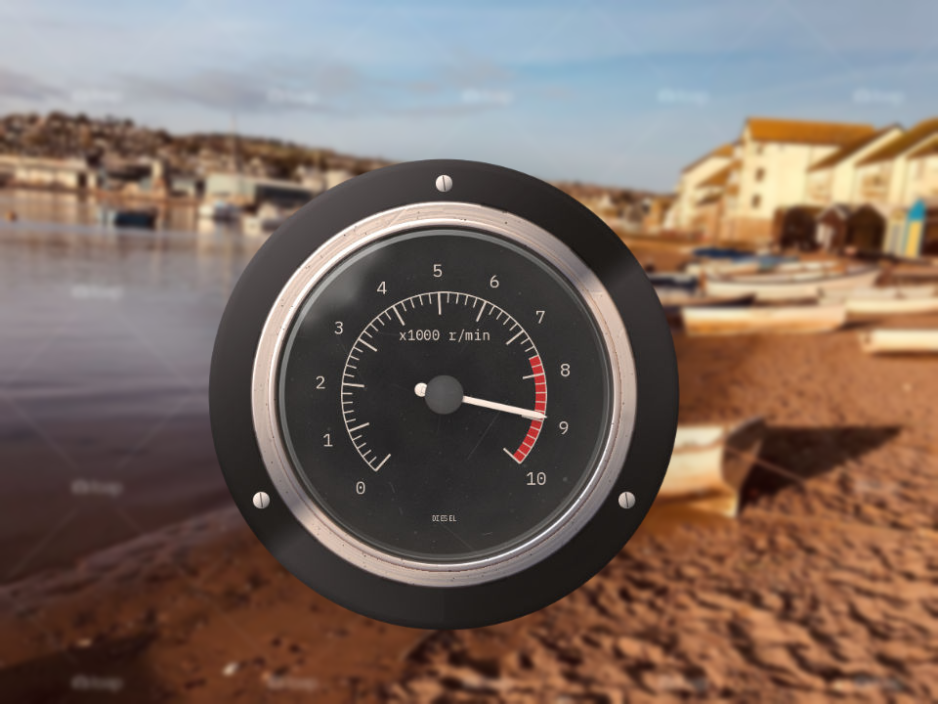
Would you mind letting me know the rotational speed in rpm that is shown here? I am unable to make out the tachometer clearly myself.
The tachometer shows 8900 rpm
